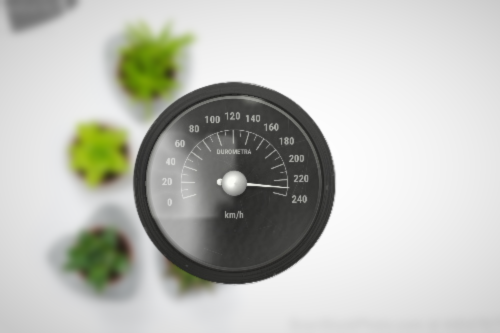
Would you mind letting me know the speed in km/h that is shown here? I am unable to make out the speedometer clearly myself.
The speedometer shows 230 km/h
